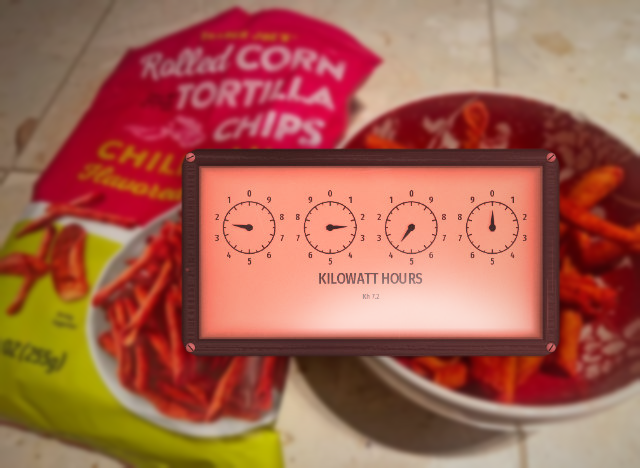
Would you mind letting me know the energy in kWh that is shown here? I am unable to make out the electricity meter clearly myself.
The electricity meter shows 2240 kWh
